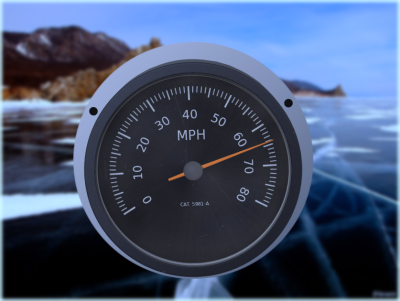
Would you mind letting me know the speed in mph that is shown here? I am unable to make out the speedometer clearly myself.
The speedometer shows 64 mph
